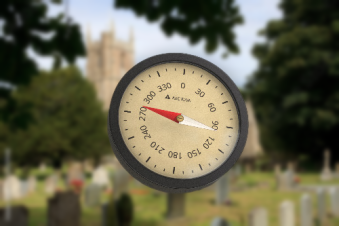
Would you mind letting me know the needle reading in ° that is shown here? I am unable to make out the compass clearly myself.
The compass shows 280 °
